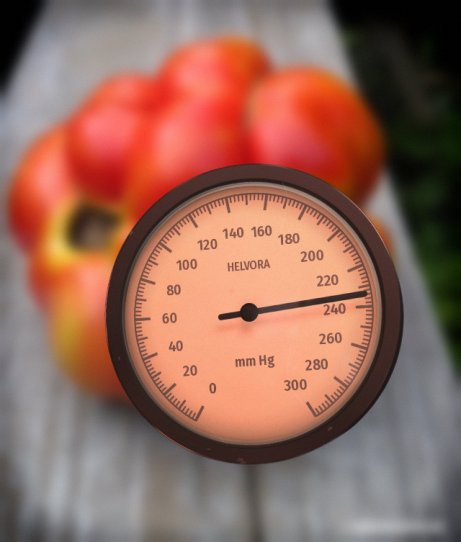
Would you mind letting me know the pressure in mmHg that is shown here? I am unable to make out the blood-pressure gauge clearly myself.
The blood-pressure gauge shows 234 mmHg
